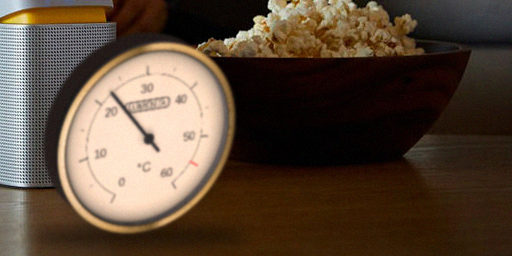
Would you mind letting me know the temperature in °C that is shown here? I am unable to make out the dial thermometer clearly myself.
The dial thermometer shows 22.5 °C
